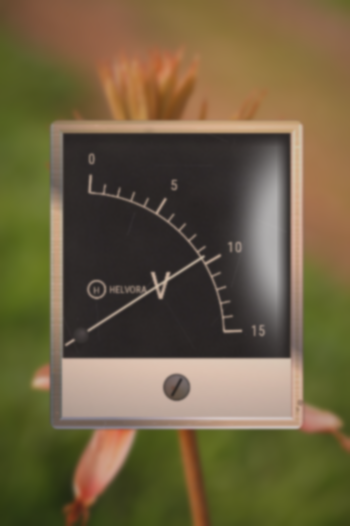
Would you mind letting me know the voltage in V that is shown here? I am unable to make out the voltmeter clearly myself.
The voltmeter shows 9.5 V
